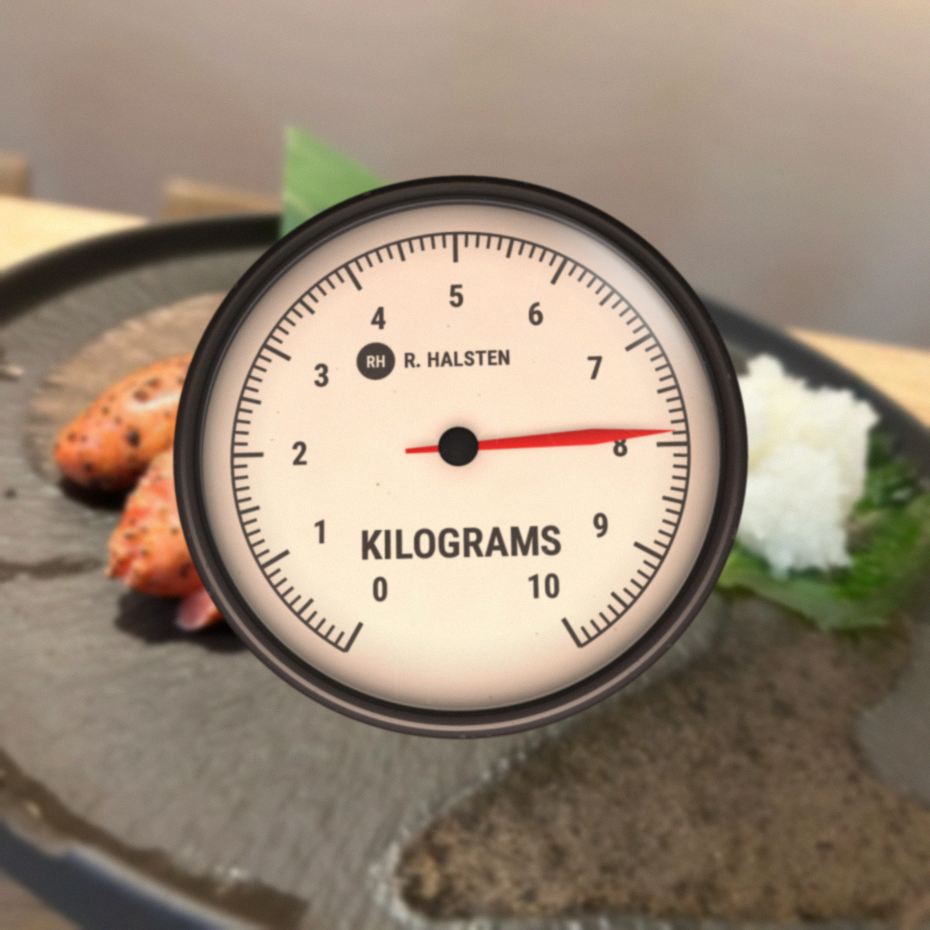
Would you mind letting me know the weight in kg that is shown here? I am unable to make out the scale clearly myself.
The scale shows 7.9 kg
